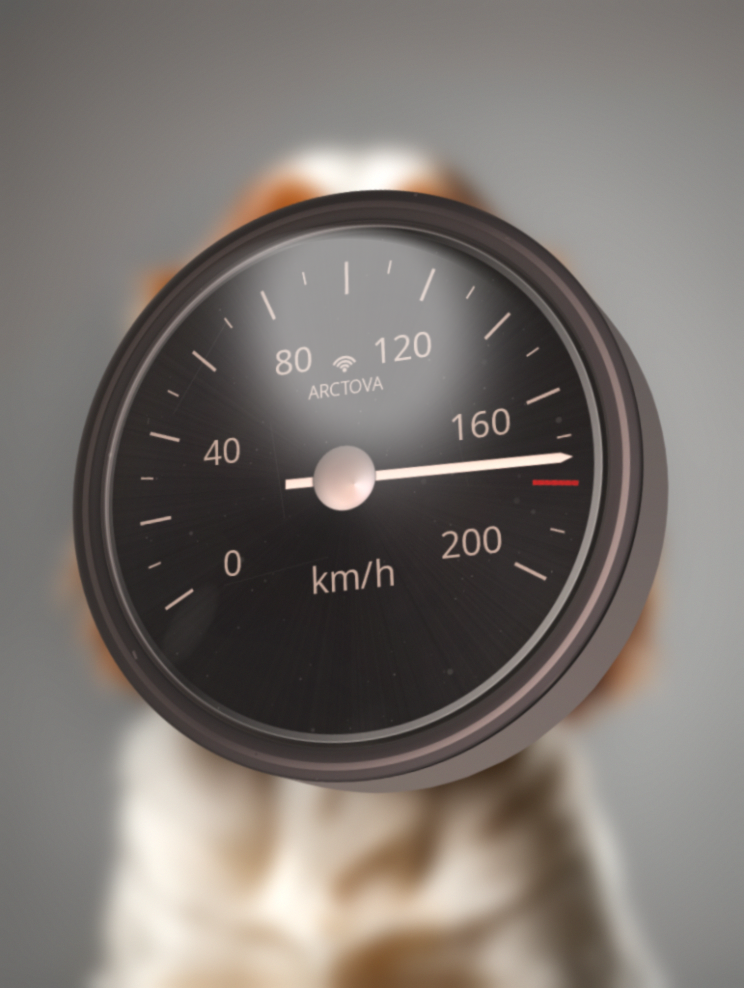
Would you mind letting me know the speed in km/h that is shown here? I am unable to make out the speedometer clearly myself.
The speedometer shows 175 km/h
